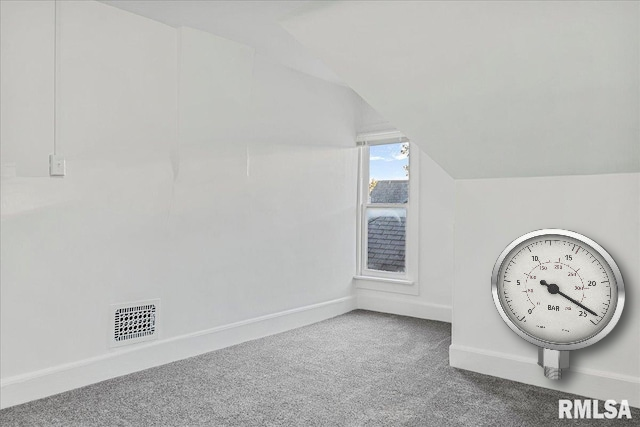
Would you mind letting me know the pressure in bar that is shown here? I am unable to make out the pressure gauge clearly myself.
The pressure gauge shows 24 bar
